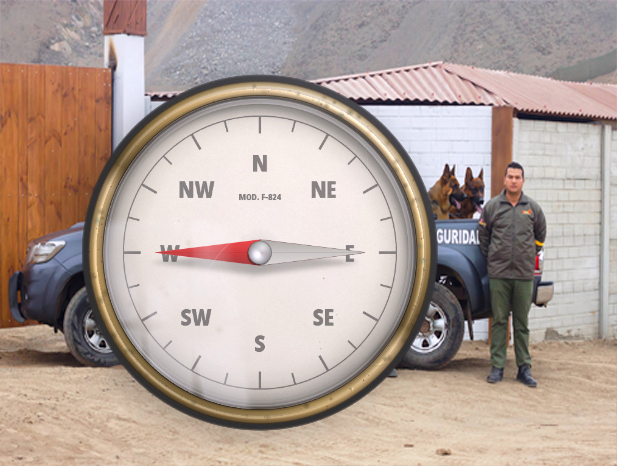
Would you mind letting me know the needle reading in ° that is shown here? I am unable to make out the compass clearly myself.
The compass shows 270 °
